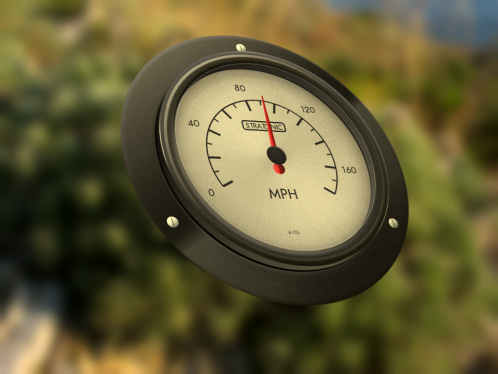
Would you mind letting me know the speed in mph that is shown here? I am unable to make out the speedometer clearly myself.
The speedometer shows 90 mph
